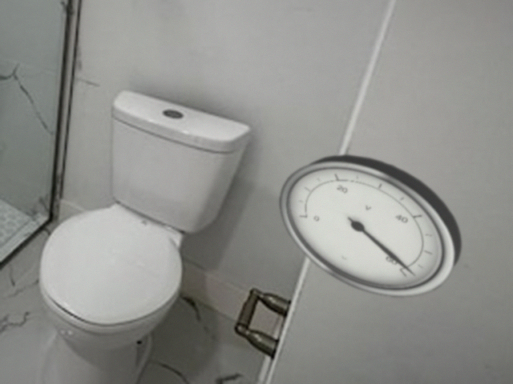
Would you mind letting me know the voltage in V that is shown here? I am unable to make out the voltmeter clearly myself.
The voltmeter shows 57.5 V
